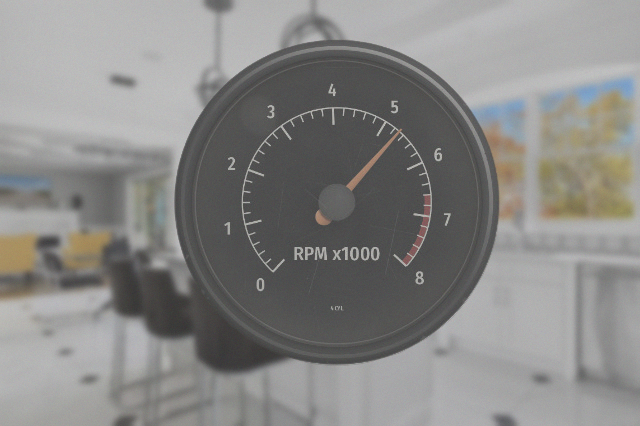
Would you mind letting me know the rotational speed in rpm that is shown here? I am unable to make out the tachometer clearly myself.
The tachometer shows 5300 rpm
